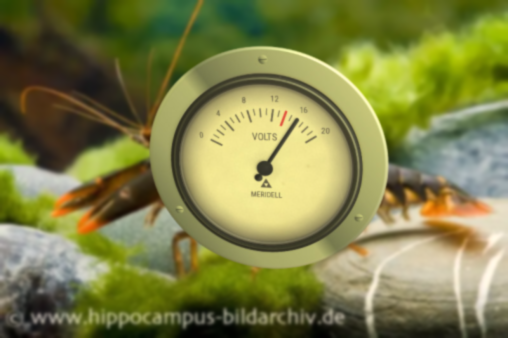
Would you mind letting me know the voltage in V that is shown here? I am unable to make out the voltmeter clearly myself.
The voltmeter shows 16 V
